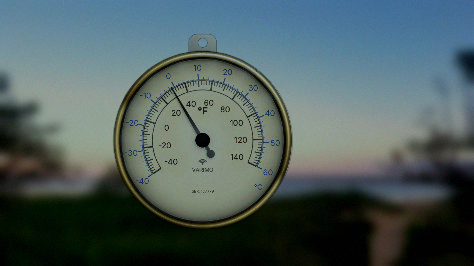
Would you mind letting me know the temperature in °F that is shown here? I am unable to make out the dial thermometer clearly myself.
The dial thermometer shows 30 °F
